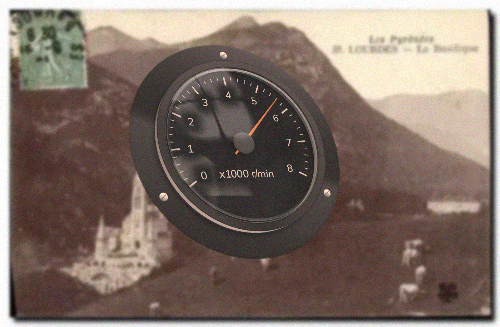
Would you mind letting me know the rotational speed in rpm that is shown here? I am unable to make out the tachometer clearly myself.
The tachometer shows 5600 rpm
